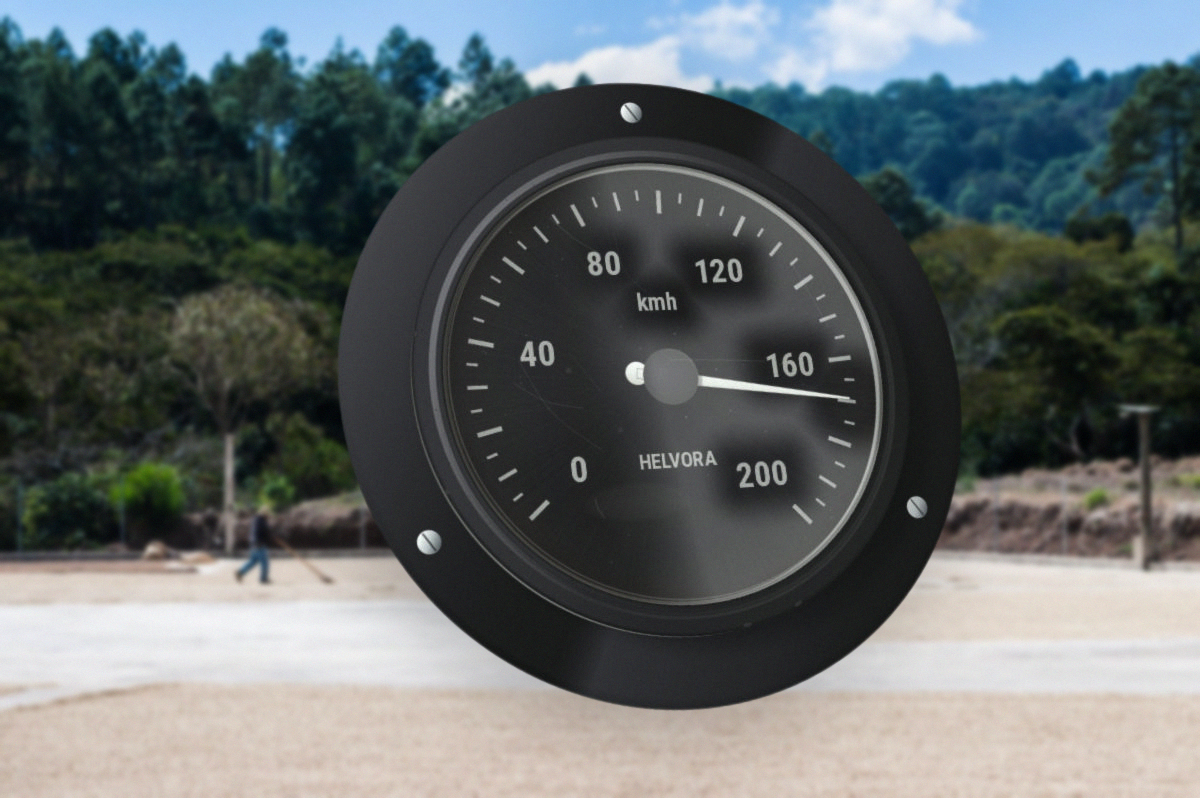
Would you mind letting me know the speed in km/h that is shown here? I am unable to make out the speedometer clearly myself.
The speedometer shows 170 km/h
